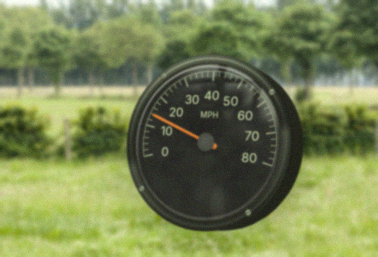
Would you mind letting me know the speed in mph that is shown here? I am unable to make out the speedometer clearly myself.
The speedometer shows 14 mph
